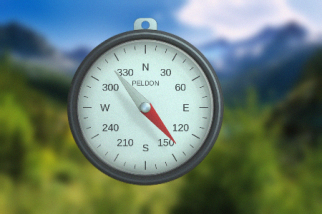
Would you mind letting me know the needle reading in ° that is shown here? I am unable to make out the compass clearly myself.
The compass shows 140 °
